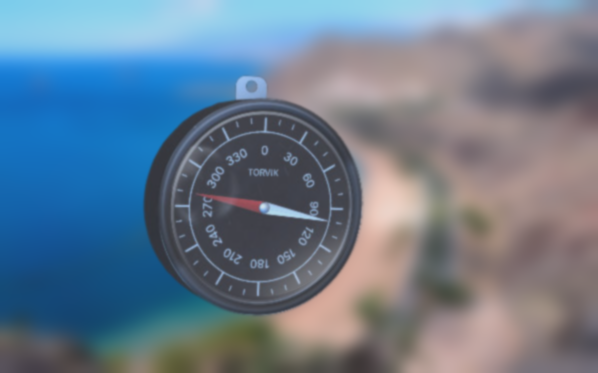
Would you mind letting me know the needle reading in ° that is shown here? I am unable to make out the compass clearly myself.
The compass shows 280 °
